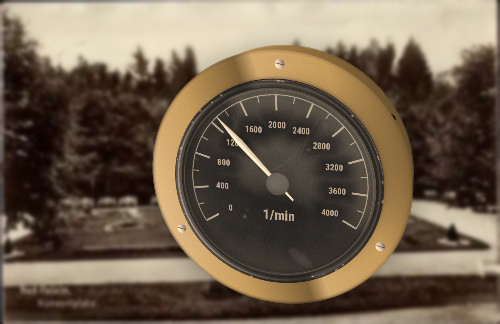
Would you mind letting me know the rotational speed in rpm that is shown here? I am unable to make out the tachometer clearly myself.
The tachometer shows 1300 rpm
